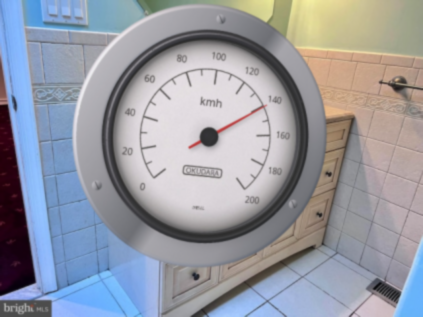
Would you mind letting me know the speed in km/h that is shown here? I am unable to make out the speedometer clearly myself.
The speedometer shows 140 km/h
